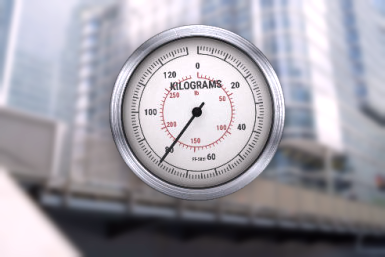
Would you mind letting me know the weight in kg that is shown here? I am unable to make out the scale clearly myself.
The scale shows 80 kg
